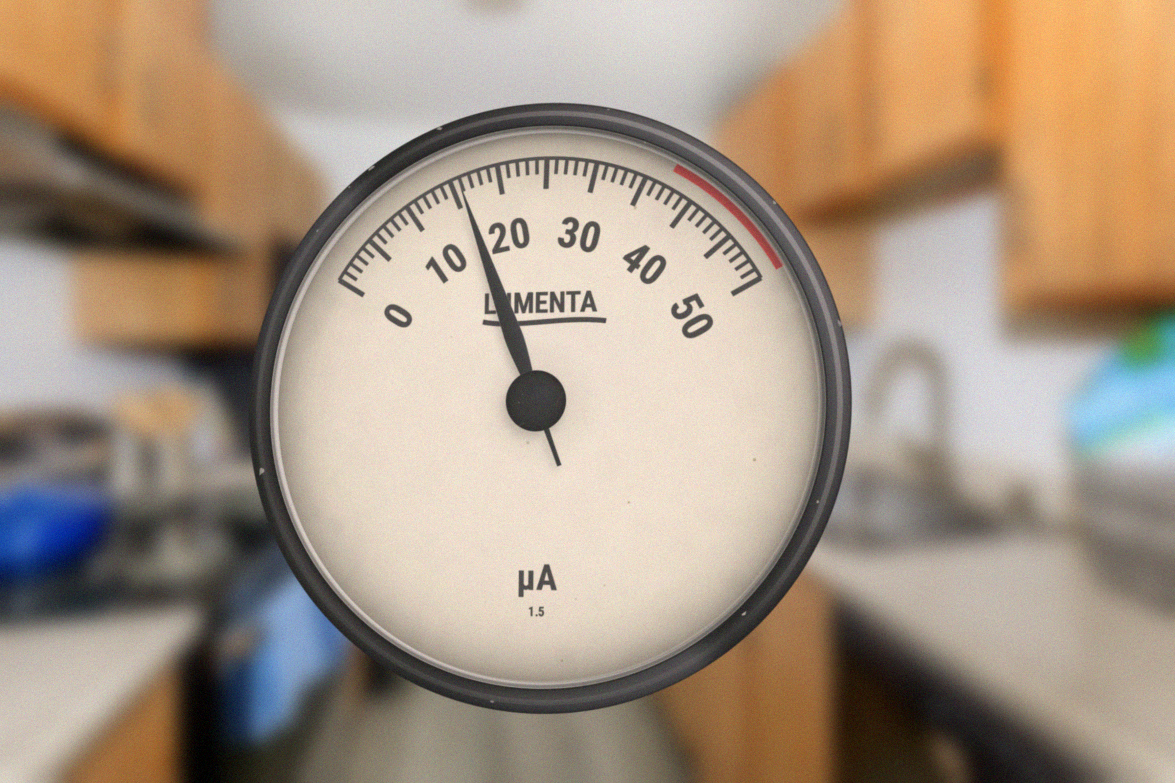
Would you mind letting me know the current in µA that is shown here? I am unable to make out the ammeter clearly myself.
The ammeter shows 16 µA
